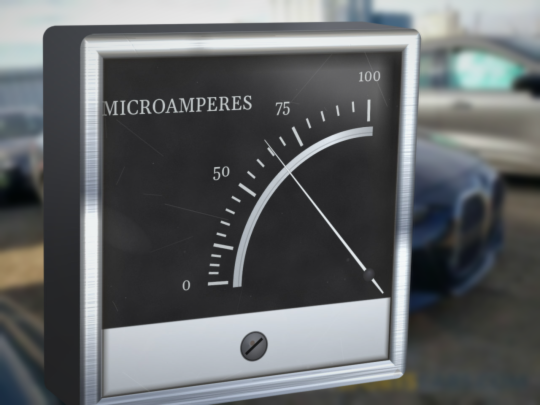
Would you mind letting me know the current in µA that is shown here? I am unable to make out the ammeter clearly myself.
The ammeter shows 65 µA
